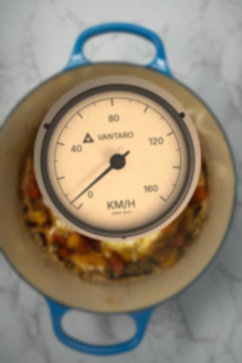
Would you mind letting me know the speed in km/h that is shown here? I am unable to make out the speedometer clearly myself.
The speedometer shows 5 km/h
